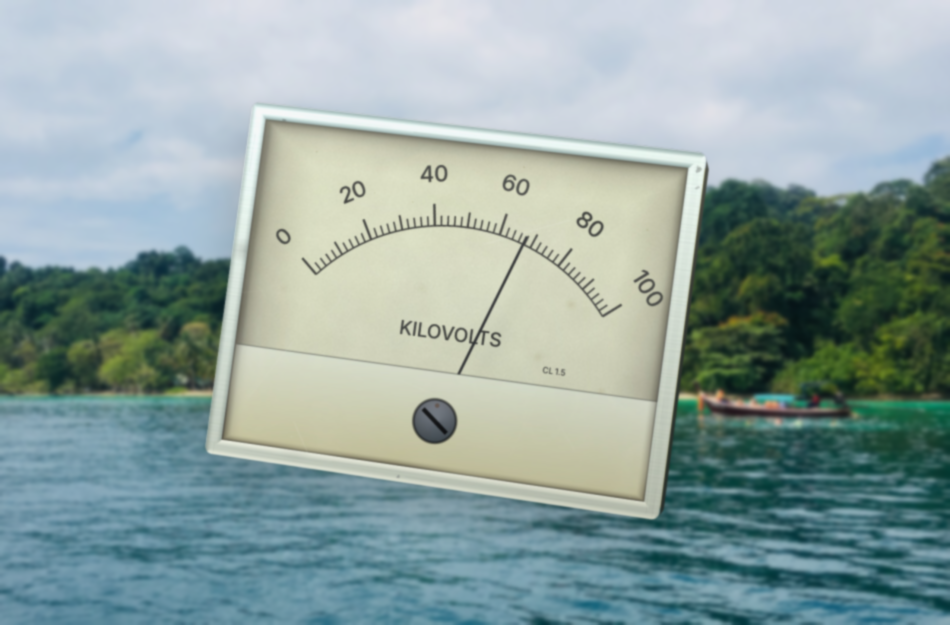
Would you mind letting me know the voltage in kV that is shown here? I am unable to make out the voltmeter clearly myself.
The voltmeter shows 68 kV
